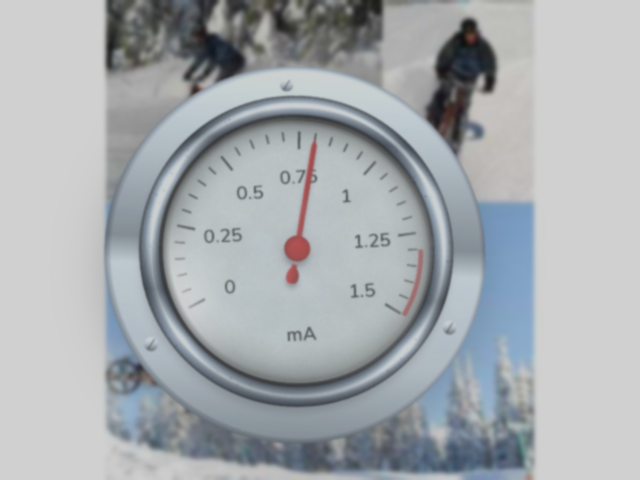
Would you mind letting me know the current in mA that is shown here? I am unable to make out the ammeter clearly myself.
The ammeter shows 0.8 mA
